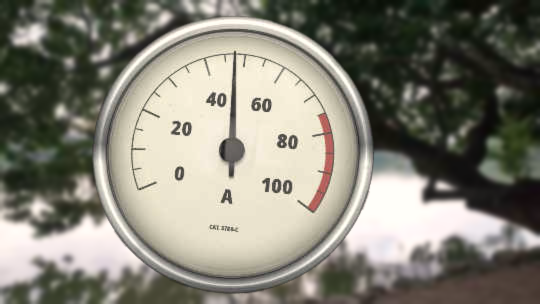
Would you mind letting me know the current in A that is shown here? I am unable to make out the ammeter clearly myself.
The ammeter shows 47.5 A
